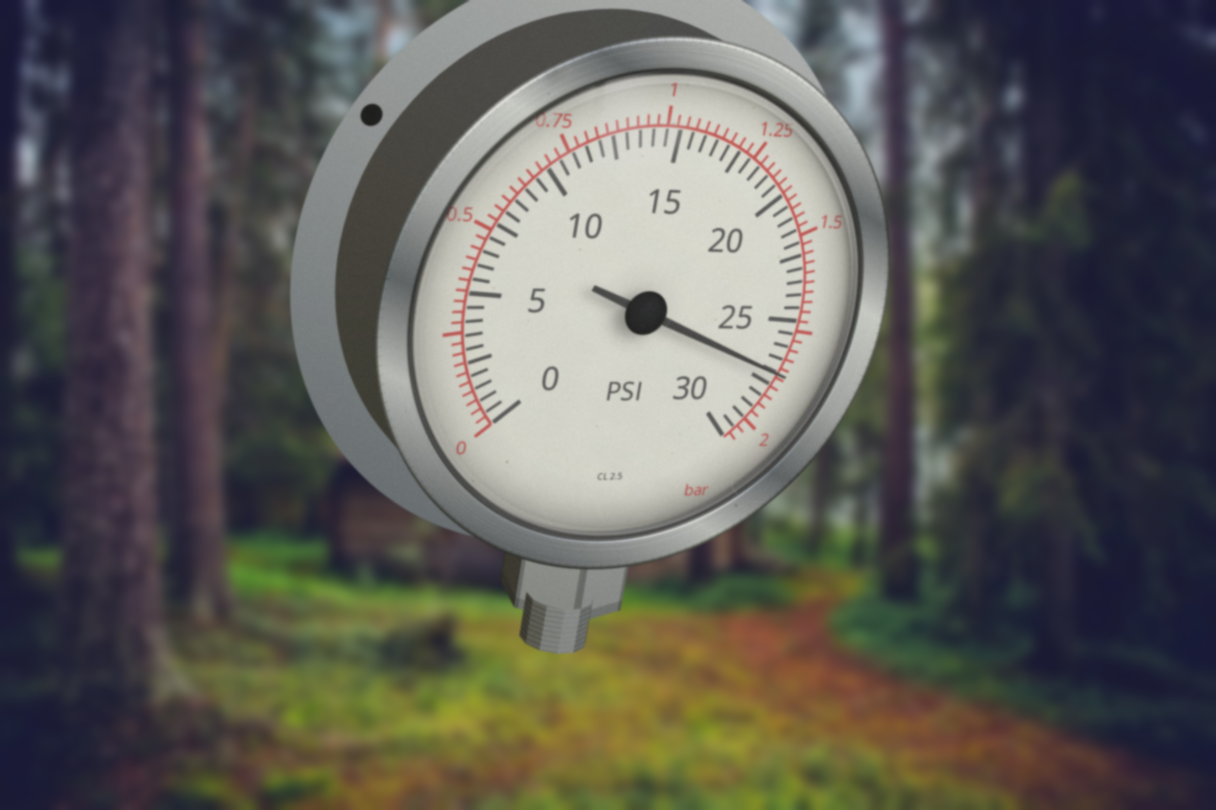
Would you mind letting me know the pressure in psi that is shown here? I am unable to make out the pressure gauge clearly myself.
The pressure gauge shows 27 psi
